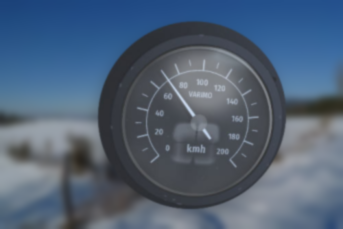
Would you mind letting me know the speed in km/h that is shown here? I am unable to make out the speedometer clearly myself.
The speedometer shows 70 km/h
